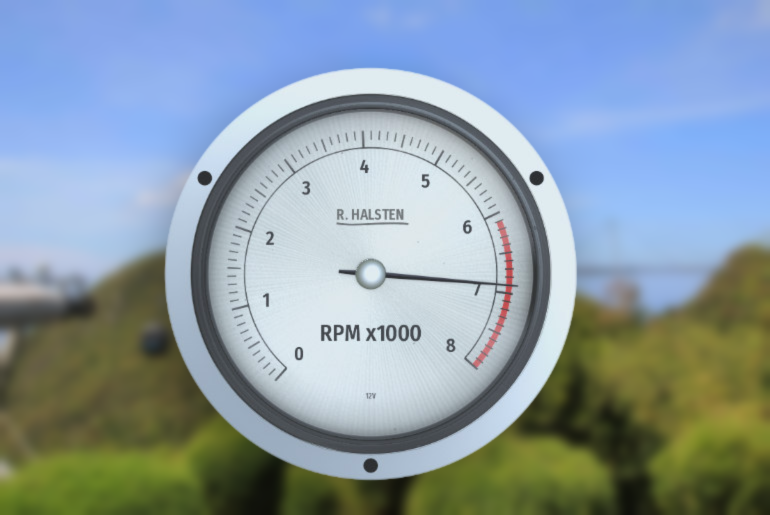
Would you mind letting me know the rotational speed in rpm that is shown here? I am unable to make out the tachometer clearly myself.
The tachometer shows 6900 rpm
